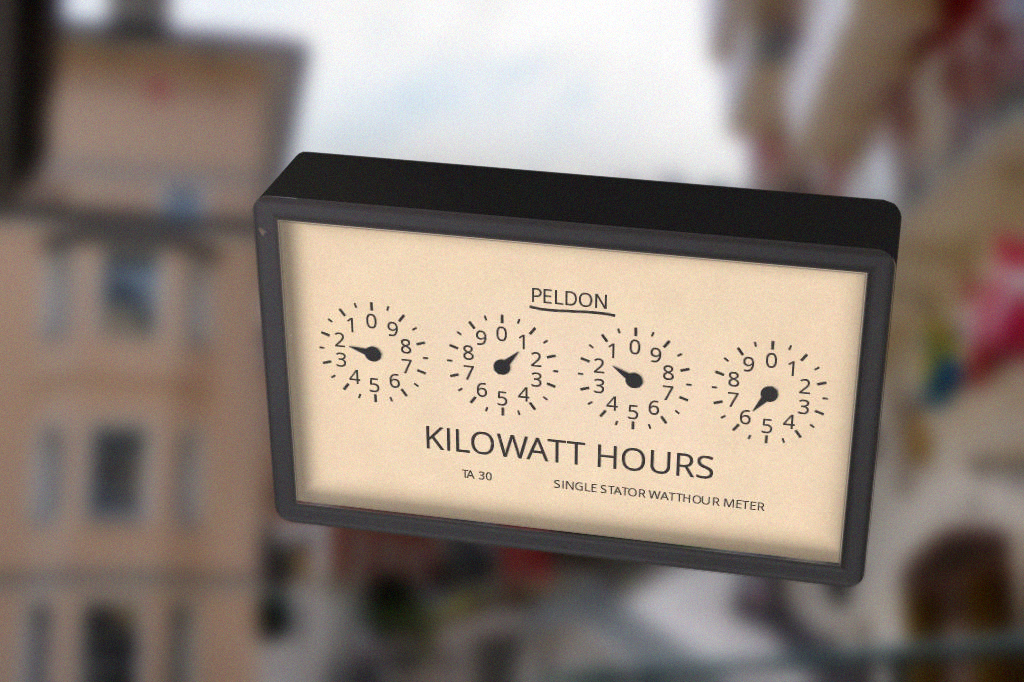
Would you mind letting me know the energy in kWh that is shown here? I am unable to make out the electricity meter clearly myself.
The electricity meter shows 2116 kWh
